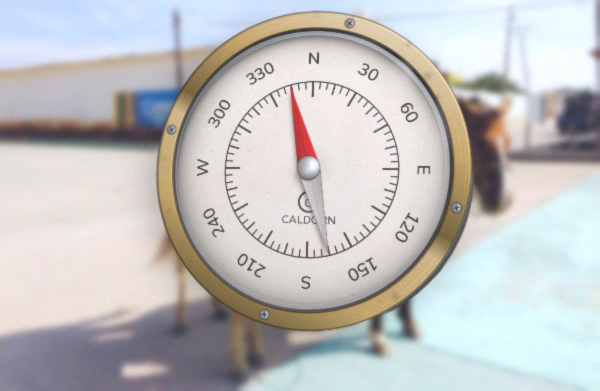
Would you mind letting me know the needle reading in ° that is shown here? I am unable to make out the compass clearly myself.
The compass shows 345 °
